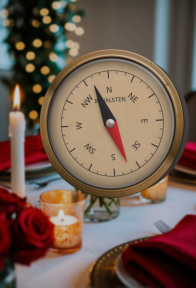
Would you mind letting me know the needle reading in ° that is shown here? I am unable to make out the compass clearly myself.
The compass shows 160 °
